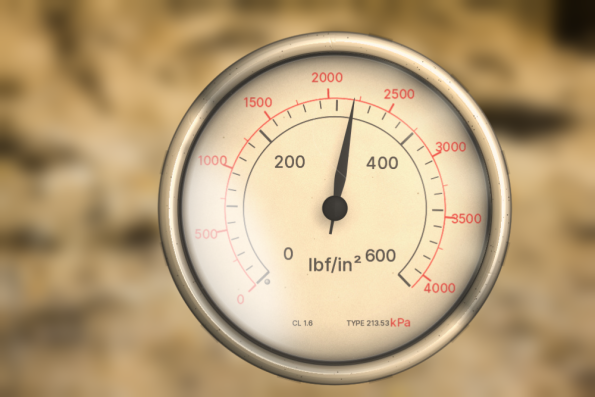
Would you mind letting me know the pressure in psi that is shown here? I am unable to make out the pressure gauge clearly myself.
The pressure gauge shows 320 psi
